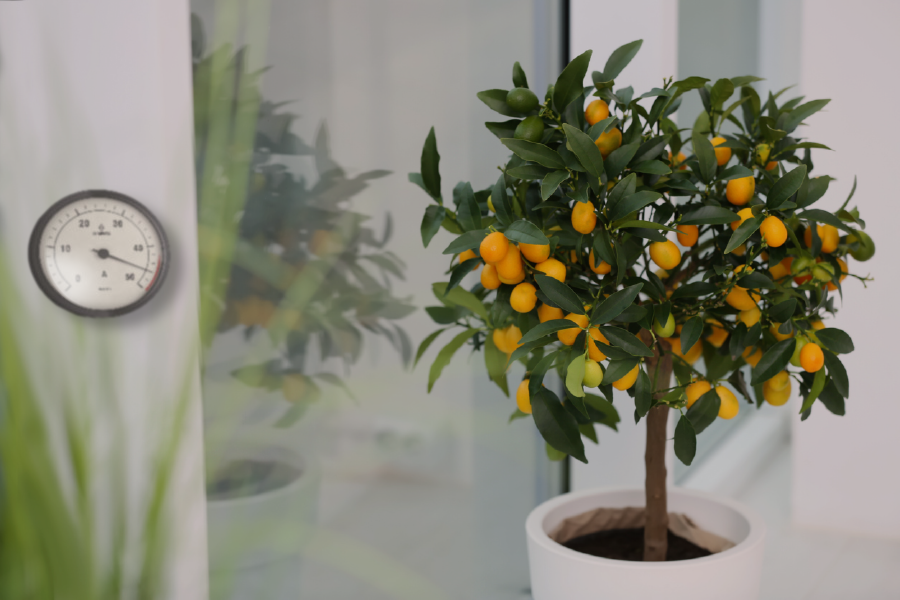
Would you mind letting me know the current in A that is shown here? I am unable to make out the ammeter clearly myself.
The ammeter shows 46 A
